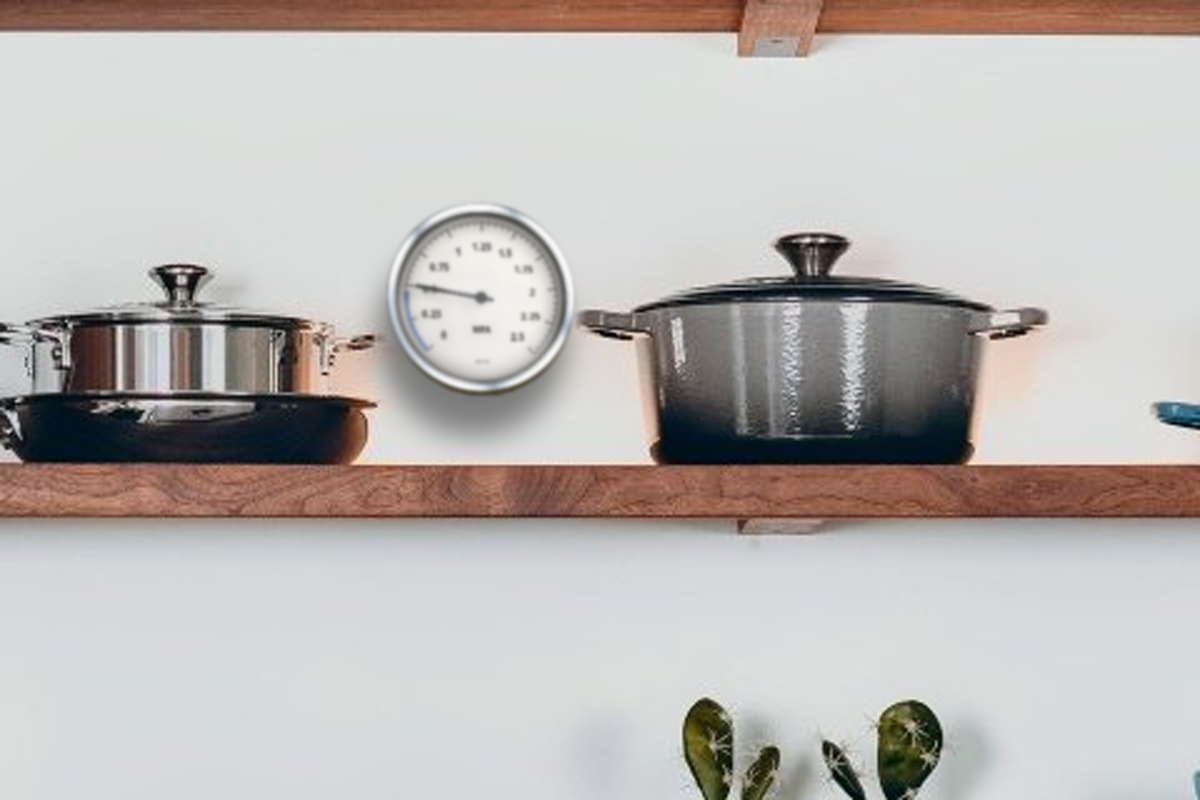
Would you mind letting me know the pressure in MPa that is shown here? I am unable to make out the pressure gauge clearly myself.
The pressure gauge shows 0.5 MPa
